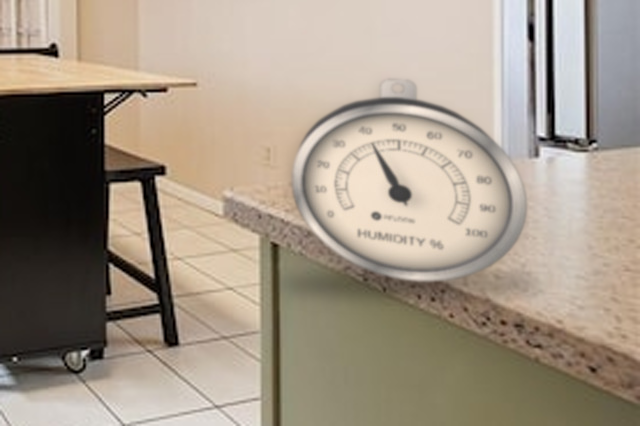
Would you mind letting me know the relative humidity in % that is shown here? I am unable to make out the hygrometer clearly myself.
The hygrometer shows 40 %
